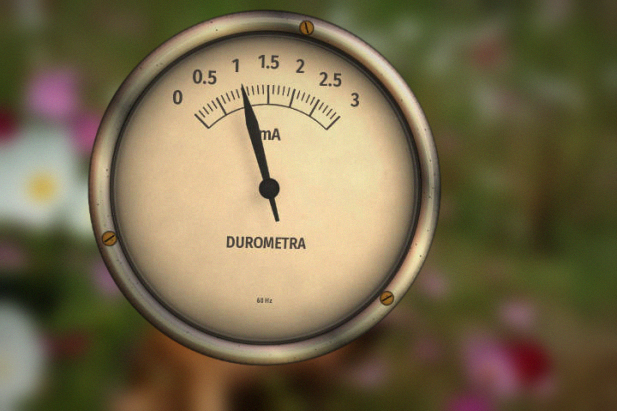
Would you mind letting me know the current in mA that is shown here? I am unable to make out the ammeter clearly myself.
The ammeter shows 1 mA
